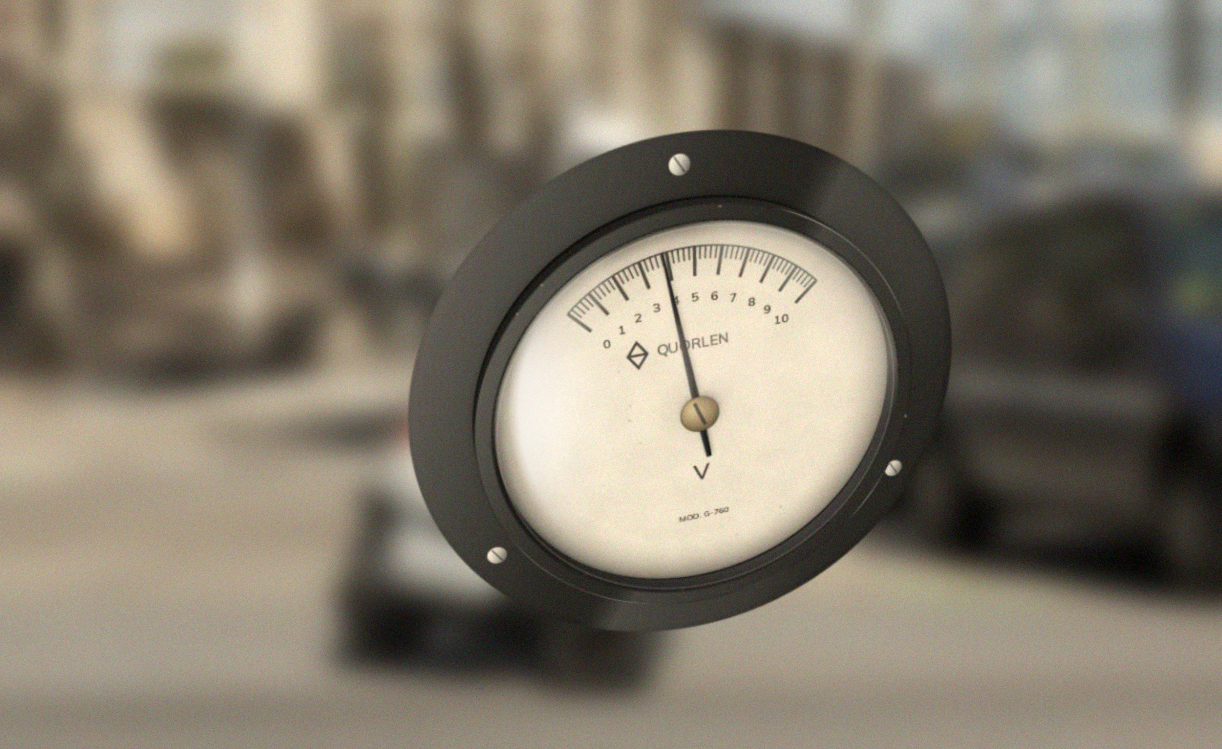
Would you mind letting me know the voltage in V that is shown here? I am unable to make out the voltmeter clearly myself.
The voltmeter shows 3.8 V
